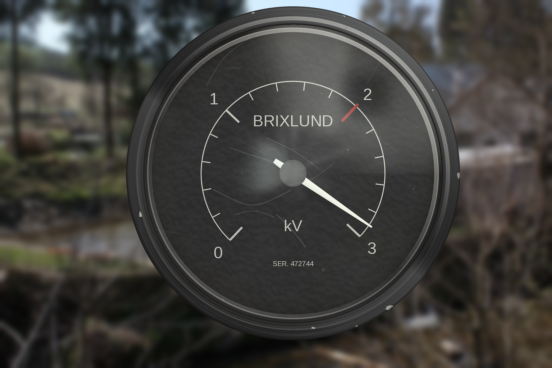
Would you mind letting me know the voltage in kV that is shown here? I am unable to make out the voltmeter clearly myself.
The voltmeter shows 2.9 kV
